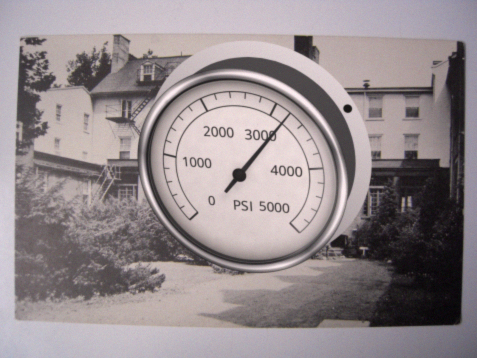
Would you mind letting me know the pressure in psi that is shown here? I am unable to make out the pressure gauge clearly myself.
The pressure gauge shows 3200 psi
